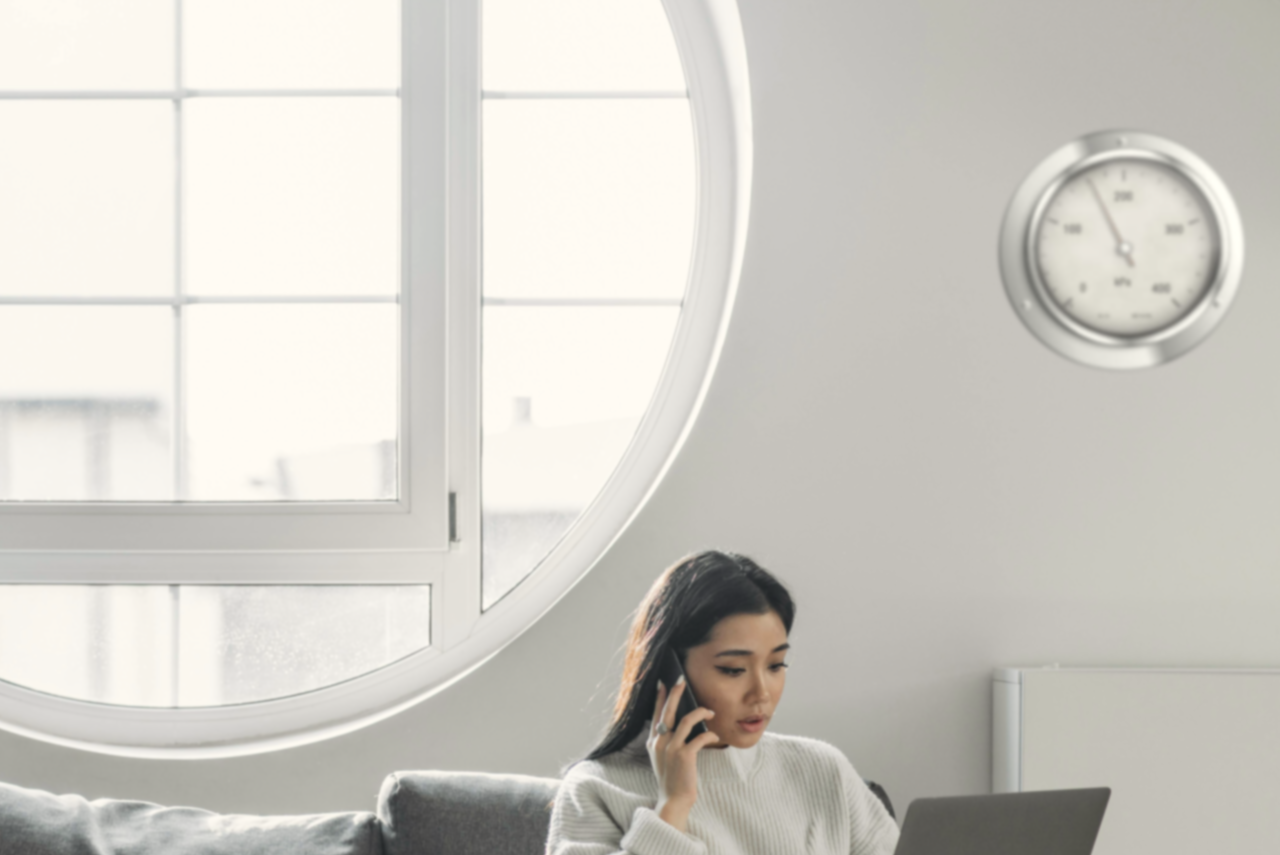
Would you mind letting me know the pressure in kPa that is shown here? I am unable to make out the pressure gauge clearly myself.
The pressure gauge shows 160 kPa
